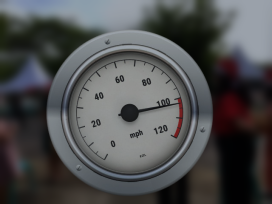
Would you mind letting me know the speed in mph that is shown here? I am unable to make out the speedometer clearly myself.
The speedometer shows 102.5 mph
